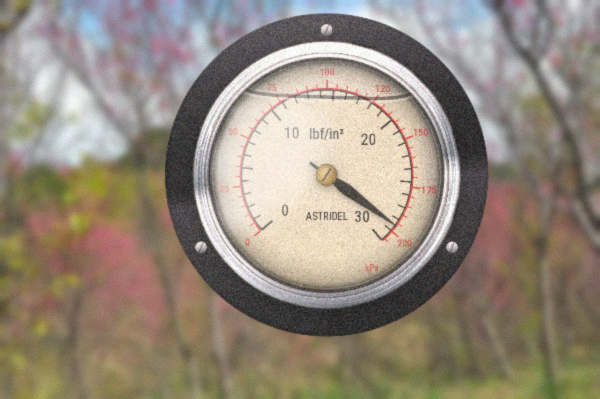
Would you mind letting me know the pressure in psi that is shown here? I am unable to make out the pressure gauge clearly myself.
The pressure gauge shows 28.5 psi
